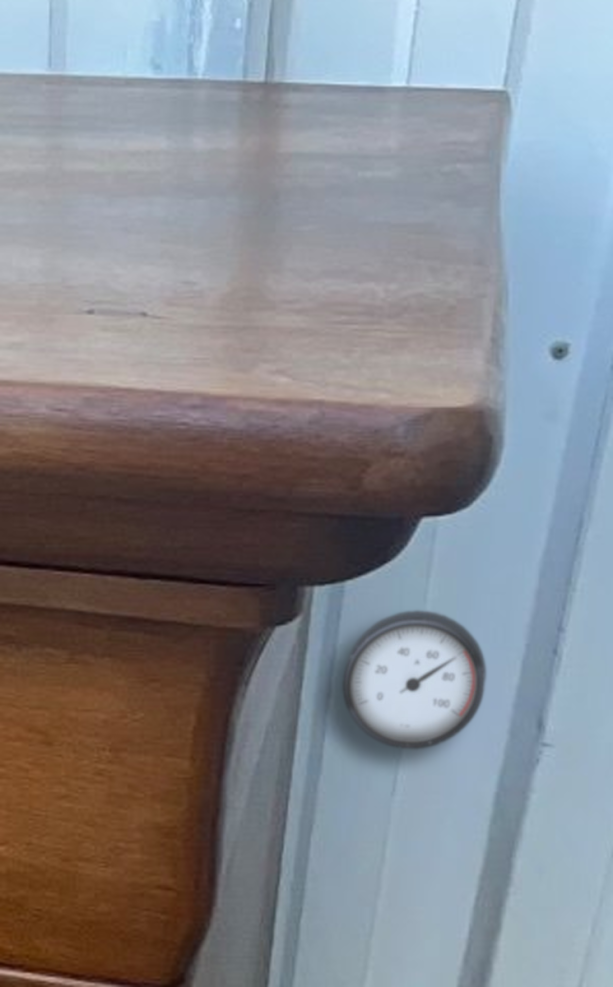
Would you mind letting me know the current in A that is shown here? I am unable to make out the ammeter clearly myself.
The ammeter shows 70 A
